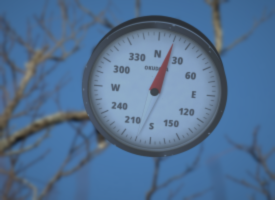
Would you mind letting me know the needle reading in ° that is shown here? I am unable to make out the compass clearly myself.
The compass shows 15 °
